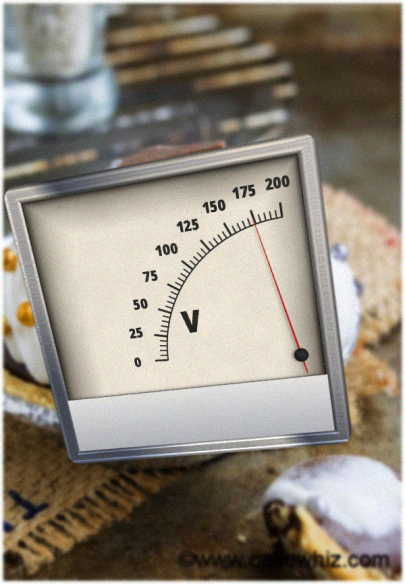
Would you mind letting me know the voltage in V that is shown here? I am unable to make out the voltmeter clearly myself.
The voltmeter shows 175 V
